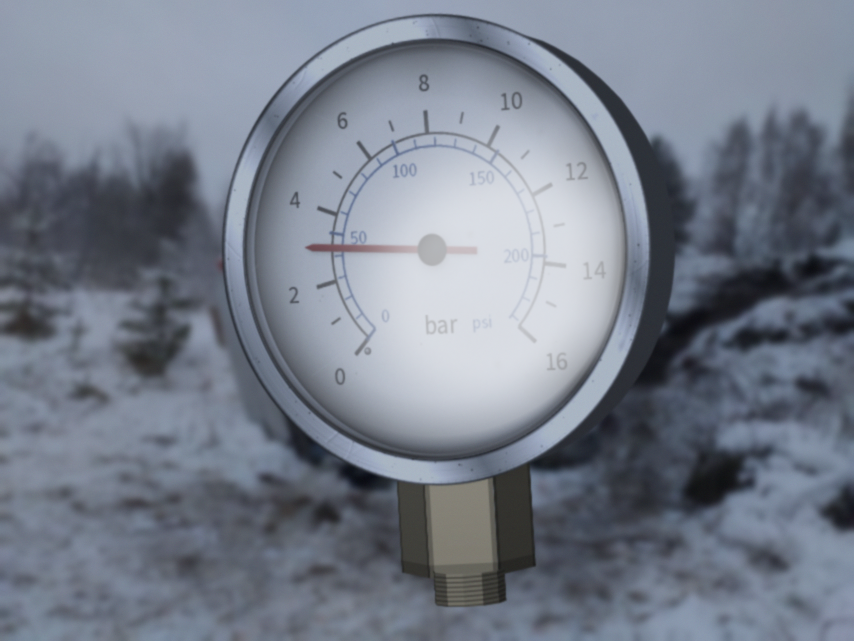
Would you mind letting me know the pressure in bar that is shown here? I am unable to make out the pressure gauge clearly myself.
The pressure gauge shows 3 bar
